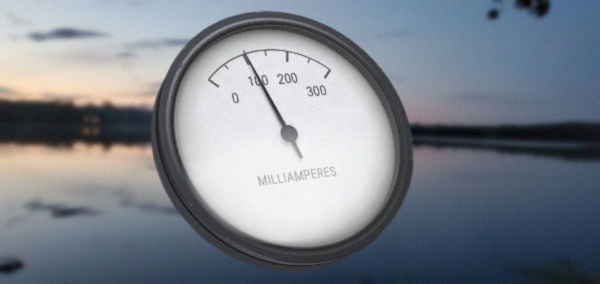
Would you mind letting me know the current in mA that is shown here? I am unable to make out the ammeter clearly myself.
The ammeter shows 100 mA
